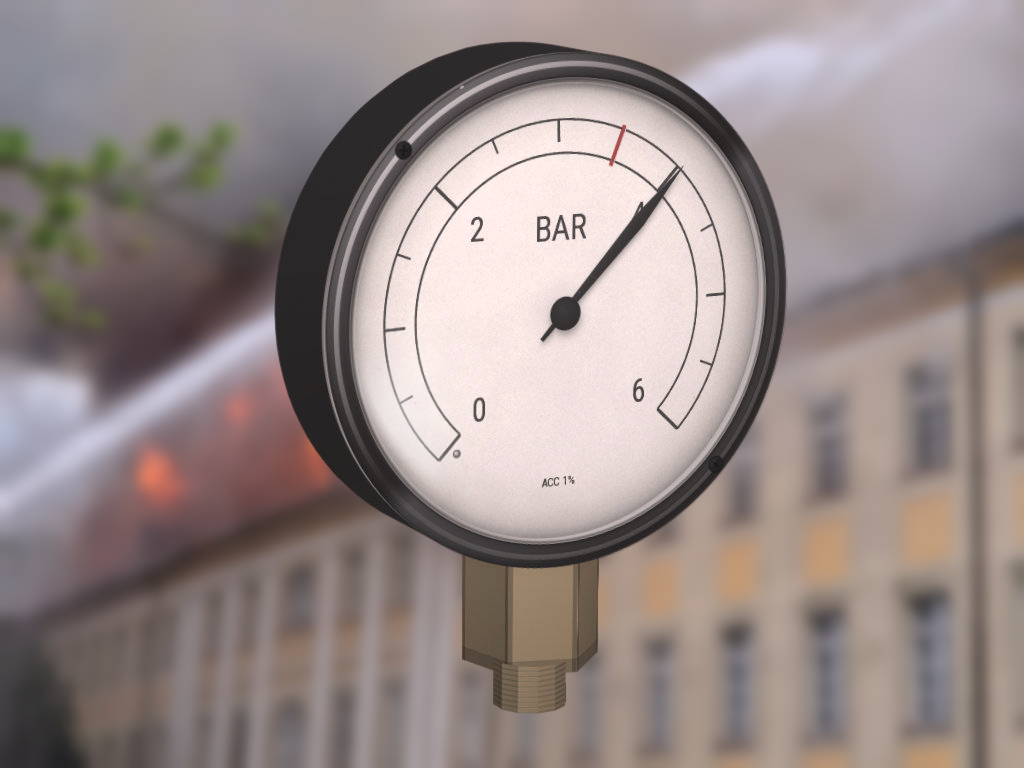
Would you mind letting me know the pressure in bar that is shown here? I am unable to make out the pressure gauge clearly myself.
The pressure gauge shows 4 bar
